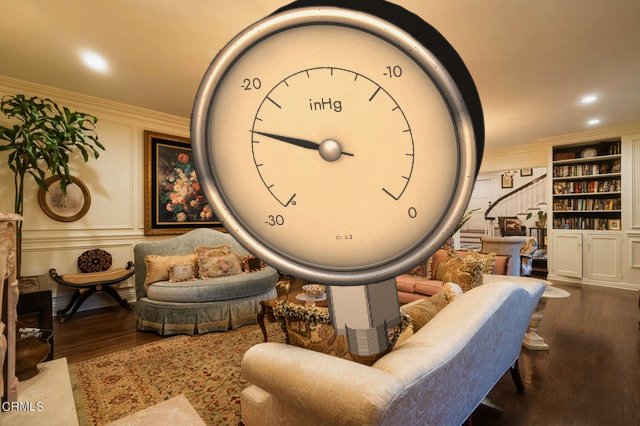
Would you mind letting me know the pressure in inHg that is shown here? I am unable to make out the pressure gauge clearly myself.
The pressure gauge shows -23 inHg
